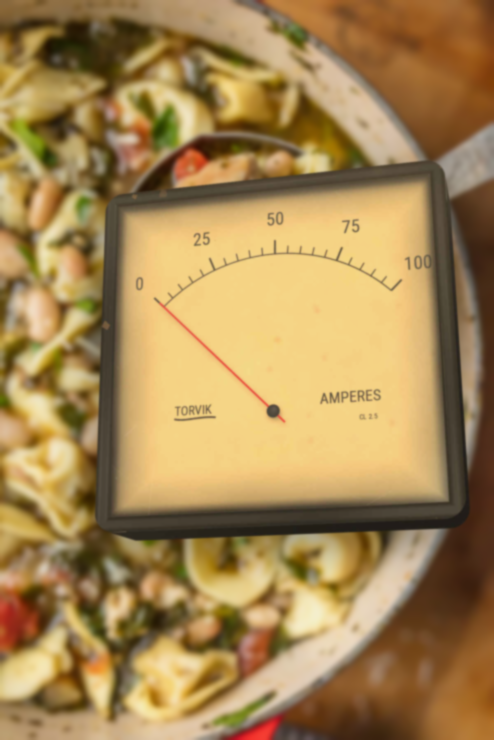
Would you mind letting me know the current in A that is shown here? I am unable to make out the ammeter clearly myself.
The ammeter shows 0 A
